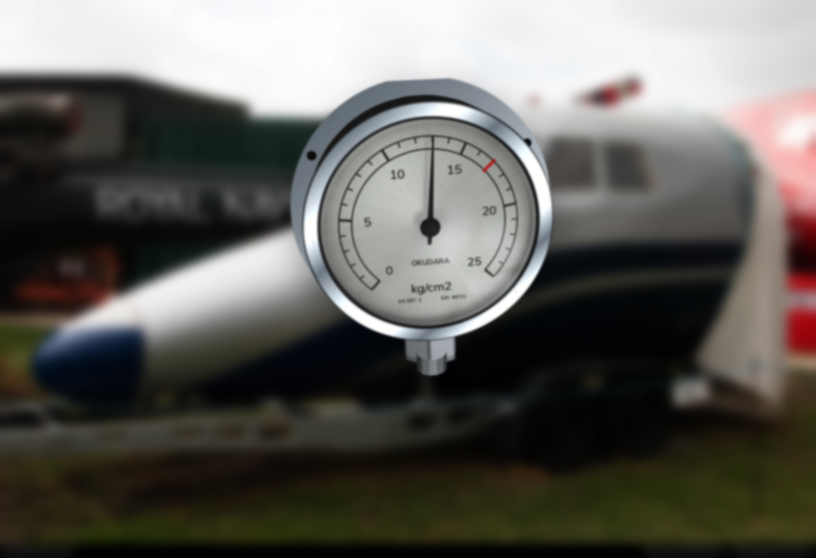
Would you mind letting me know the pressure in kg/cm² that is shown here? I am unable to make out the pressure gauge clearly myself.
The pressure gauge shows 13 kg/cm²
